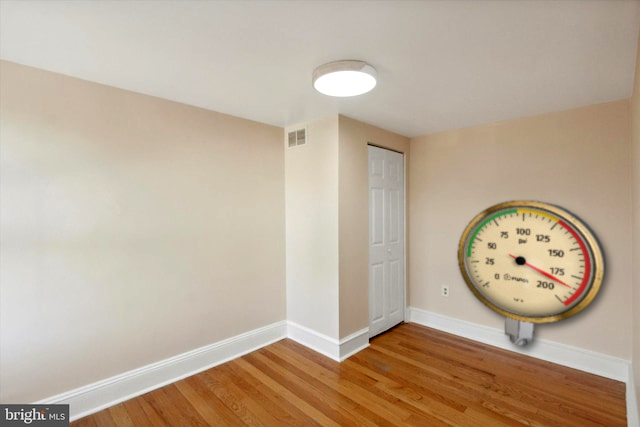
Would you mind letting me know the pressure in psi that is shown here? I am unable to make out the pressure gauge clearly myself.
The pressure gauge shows 185 psi
